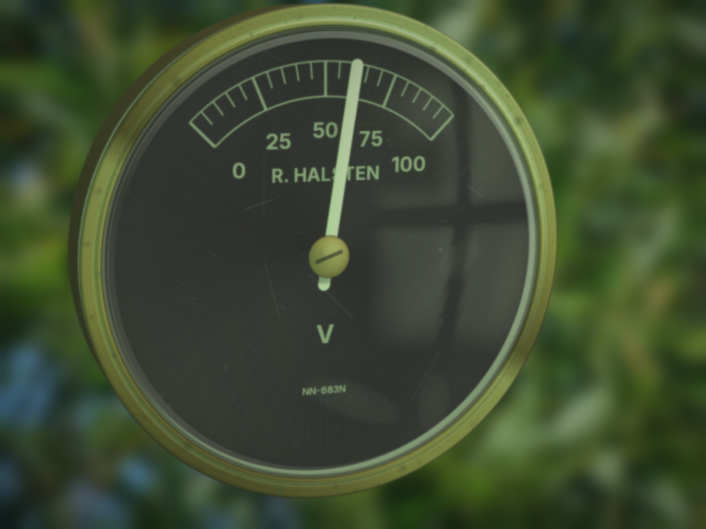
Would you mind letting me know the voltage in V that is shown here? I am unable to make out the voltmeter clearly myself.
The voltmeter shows 60 V
